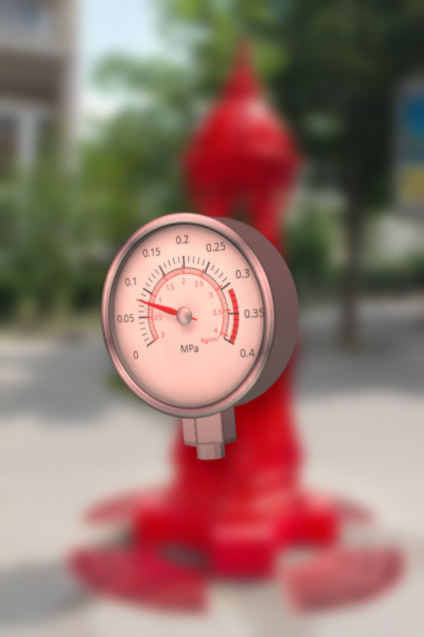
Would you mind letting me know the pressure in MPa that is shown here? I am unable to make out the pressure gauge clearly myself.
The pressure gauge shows 0.08 MPa
